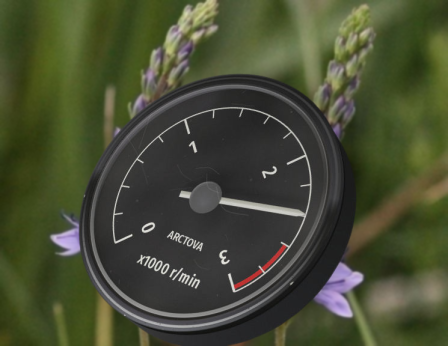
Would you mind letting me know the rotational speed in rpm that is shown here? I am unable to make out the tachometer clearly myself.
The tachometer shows 2400 rpm
